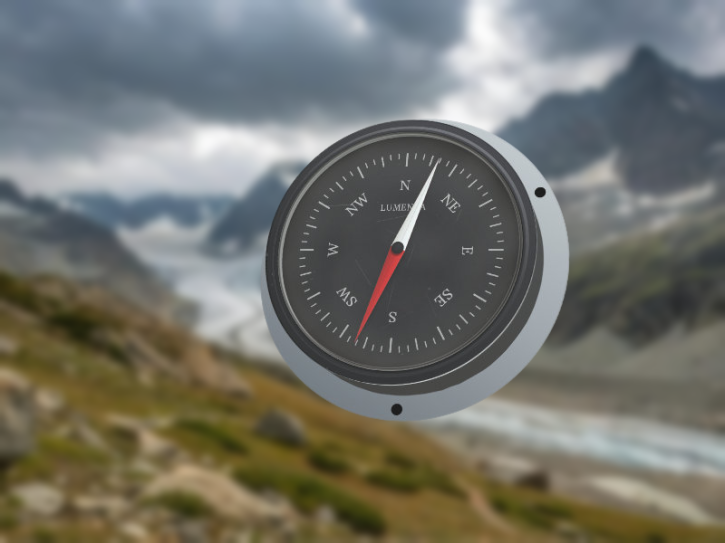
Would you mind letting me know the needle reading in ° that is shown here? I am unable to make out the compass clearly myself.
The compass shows 200 °
